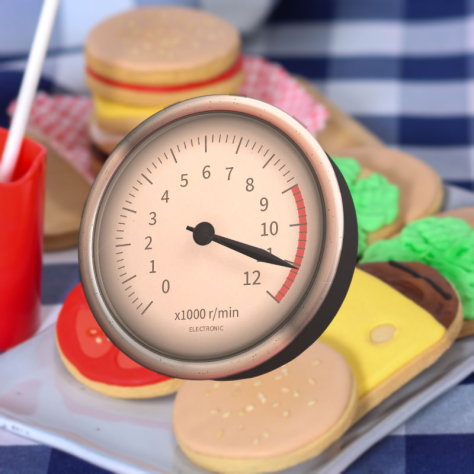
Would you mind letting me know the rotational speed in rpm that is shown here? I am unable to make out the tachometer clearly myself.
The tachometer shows 11100 rpm
